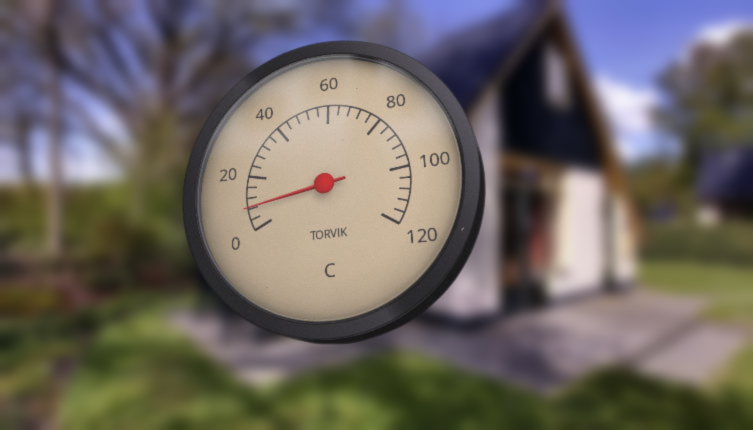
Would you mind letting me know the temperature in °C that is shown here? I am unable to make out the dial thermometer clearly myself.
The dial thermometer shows 8 °C
